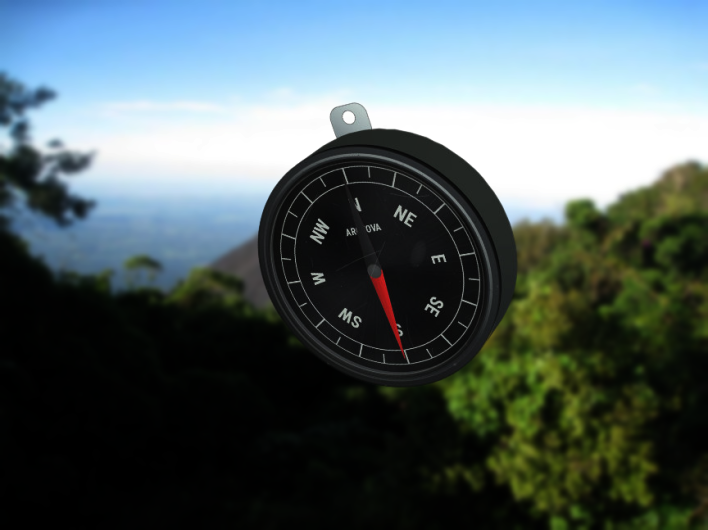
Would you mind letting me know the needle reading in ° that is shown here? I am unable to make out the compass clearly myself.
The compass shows 180 °
